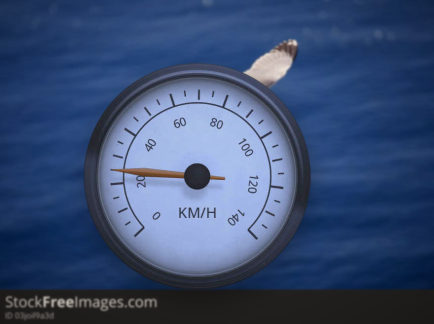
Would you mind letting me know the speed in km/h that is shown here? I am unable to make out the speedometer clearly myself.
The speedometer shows 25 km/h
